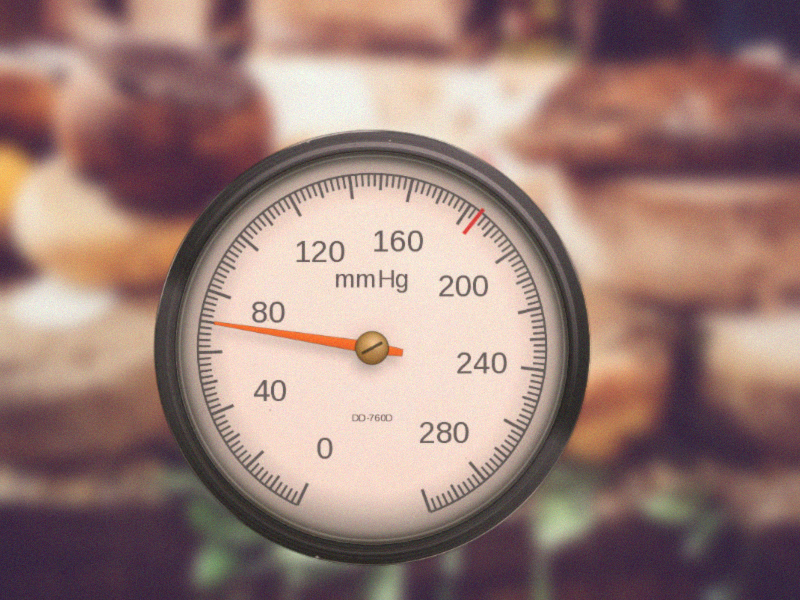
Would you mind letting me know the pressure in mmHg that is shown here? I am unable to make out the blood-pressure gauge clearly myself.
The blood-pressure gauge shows 70 mmHg
